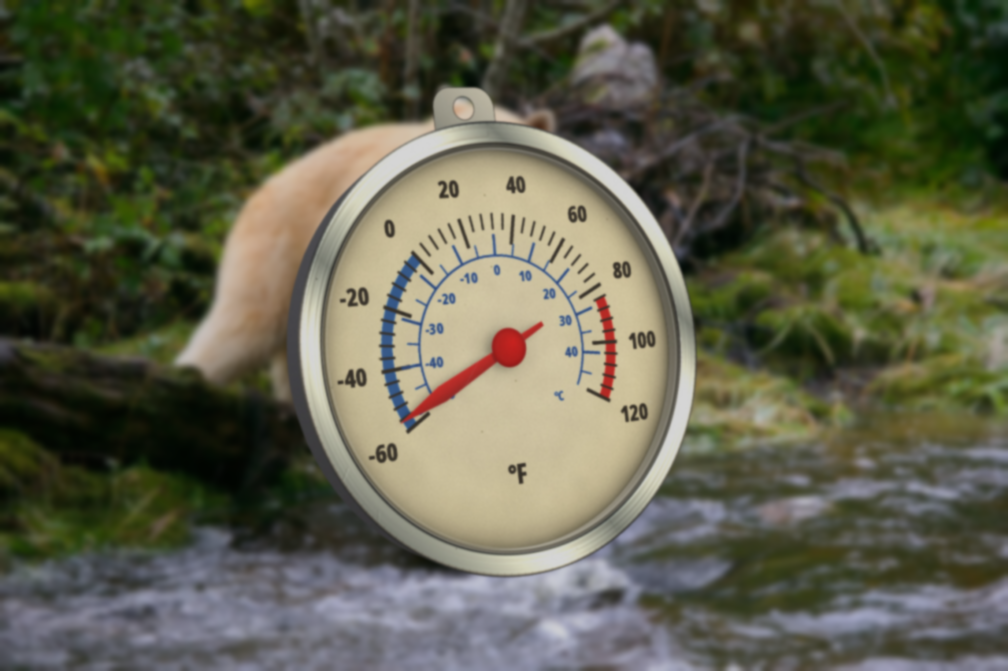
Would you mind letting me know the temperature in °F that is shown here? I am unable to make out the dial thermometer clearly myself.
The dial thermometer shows -56 °F
